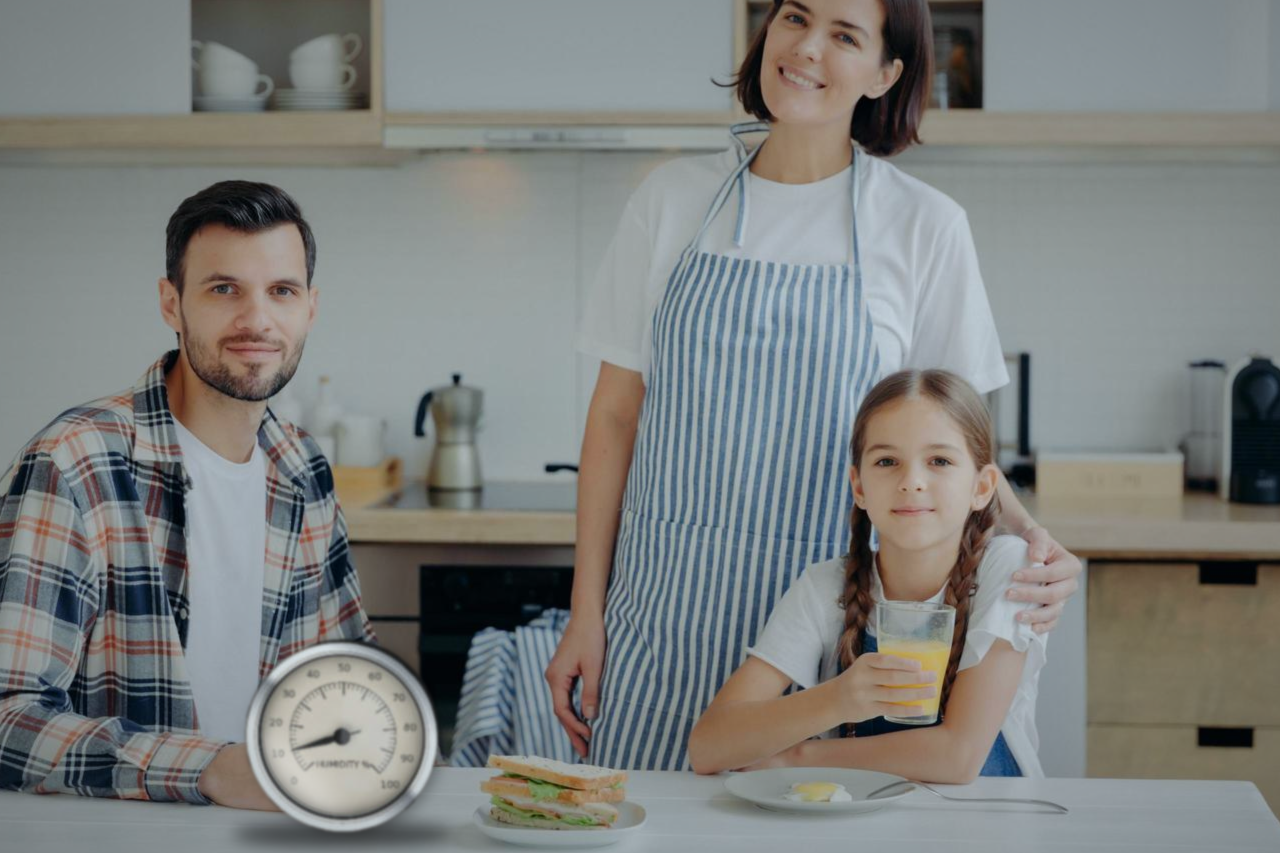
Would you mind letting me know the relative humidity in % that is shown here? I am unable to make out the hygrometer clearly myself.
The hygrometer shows 10 %
